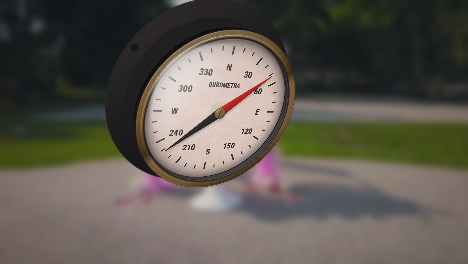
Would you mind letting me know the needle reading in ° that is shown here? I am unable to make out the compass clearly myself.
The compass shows 50 °
